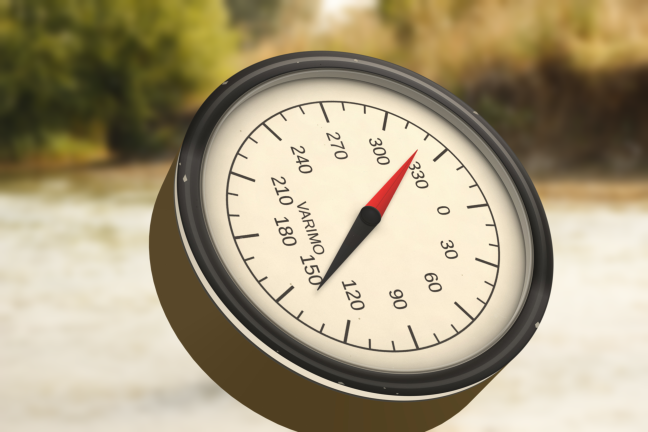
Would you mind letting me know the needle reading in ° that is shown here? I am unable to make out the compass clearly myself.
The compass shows 320 °
